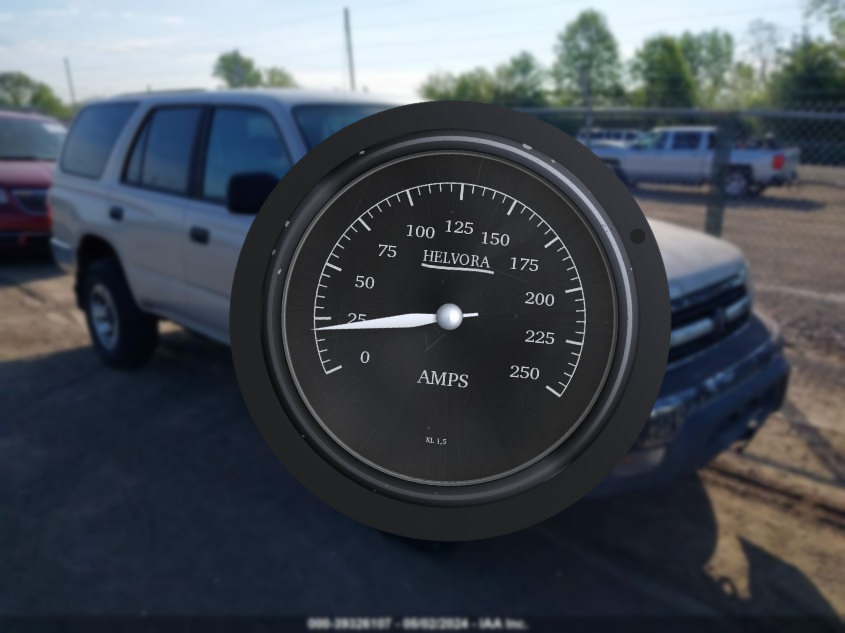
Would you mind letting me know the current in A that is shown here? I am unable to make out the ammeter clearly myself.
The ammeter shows 20 A
